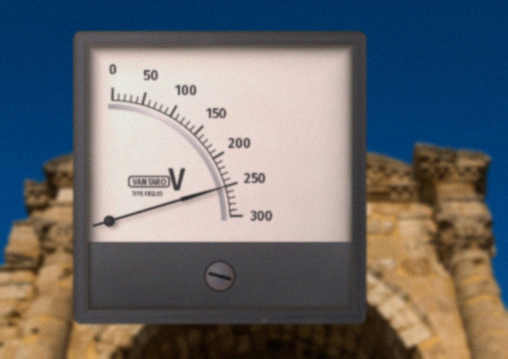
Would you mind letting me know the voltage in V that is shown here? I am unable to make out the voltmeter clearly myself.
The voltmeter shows 250 V
